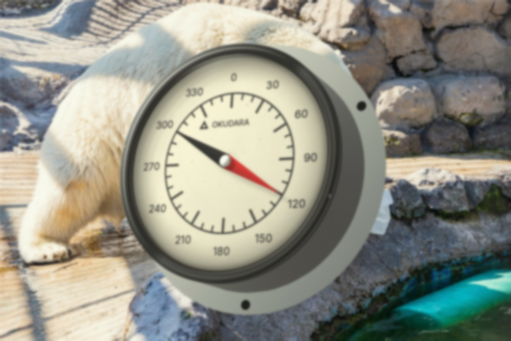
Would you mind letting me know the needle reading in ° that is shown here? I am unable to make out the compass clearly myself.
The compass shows 120 °
